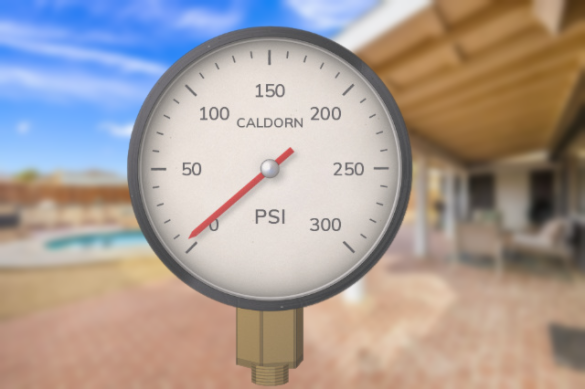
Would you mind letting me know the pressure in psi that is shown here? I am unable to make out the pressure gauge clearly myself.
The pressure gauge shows 5 psi
